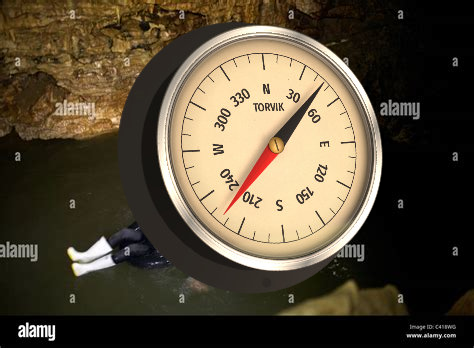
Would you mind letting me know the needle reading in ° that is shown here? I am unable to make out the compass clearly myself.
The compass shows 225 °
